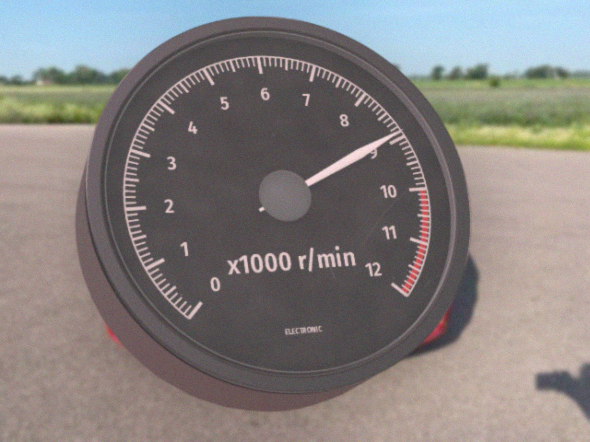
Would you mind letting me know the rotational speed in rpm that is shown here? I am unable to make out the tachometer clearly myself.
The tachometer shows 8900 rpm
